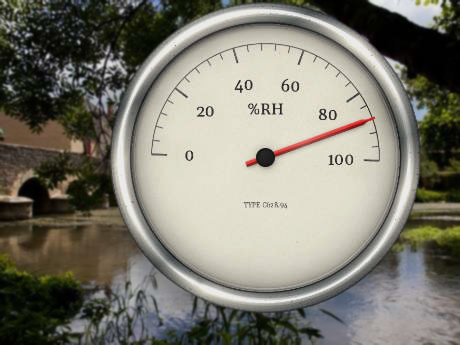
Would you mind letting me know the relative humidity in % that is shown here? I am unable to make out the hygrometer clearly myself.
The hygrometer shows 88 %
